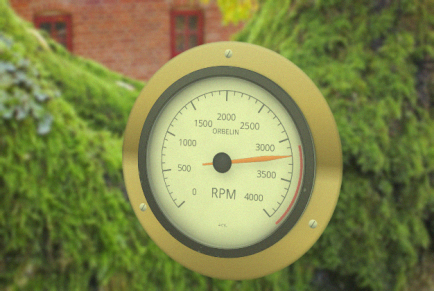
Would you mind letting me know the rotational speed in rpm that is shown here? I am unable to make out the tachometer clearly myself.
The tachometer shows 3200 rpm
